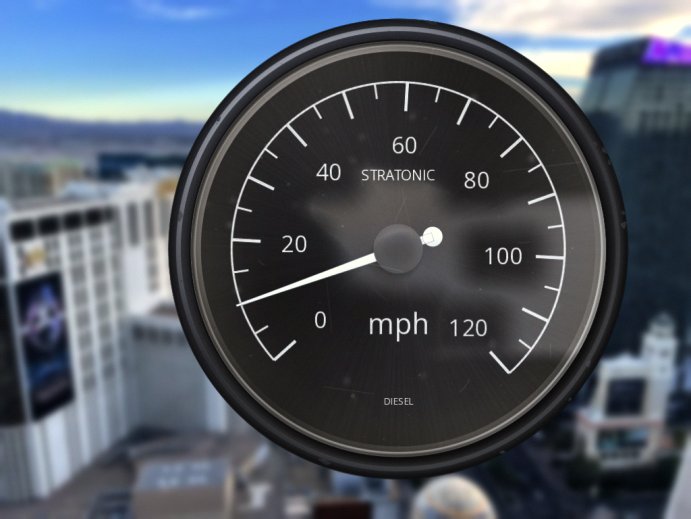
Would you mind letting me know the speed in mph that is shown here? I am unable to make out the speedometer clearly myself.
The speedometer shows 10 mph
